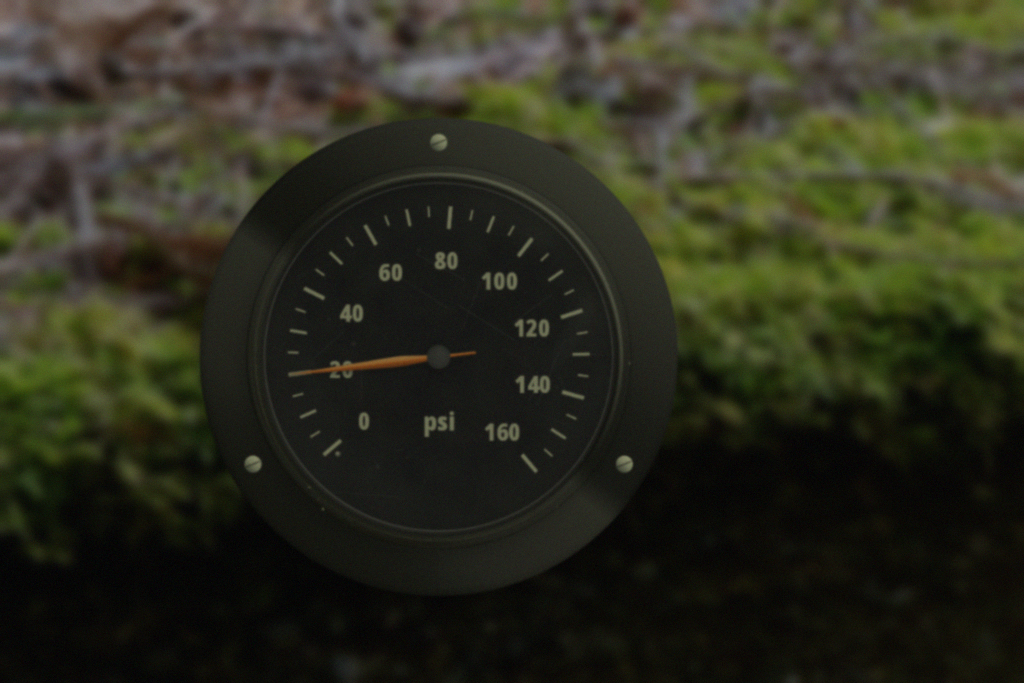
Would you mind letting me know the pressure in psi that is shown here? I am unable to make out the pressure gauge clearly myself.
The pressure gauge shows 20 psi
